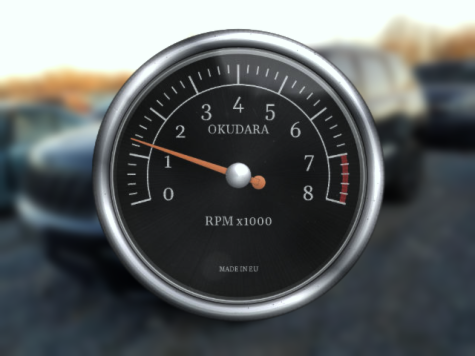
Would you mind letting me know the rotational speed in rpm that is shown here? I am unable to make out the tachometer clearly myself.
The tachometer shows 1300 rpm
